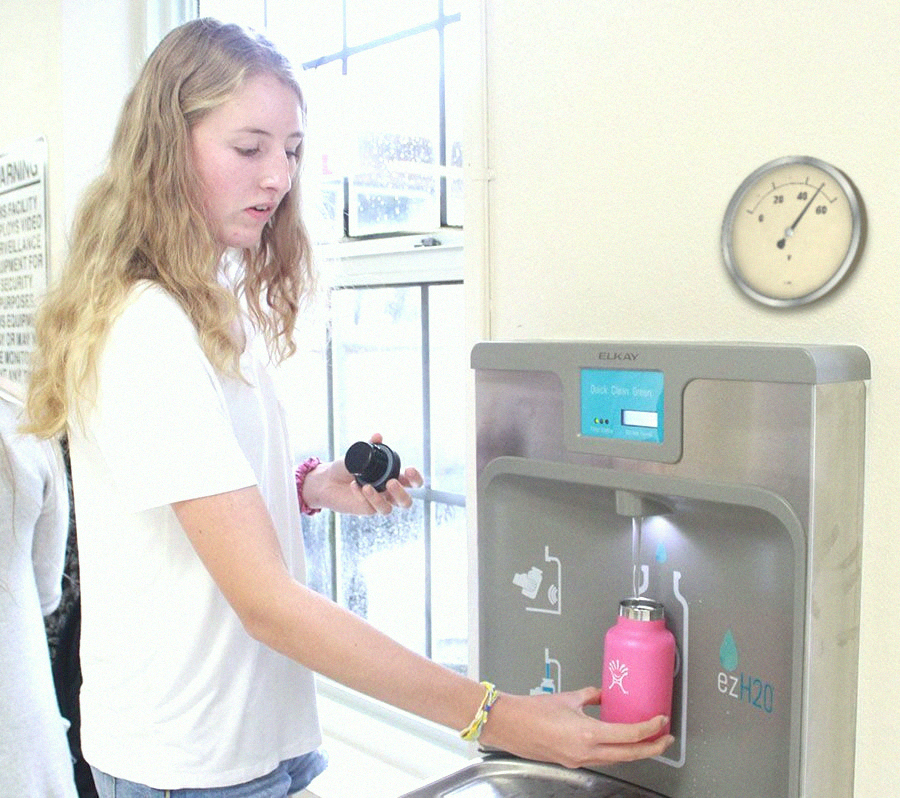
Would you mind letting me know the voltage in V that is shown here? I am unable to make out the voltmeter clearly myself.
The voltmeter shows 50 V
